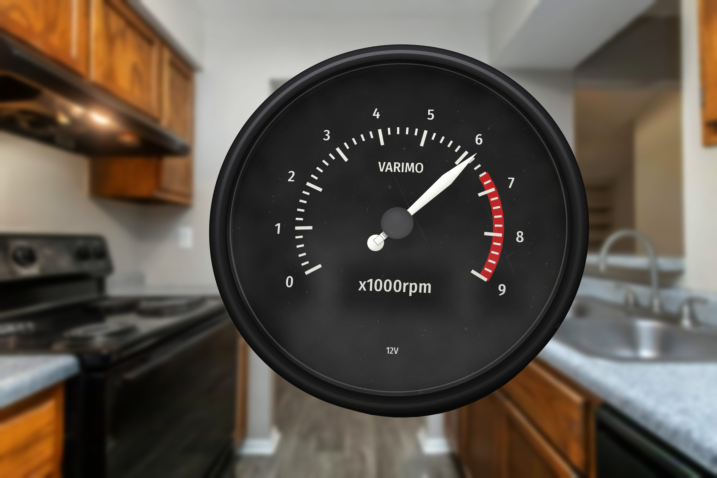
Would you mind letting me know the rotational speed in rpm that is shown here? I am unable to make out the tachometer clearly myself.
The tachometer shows 6200 rpm
